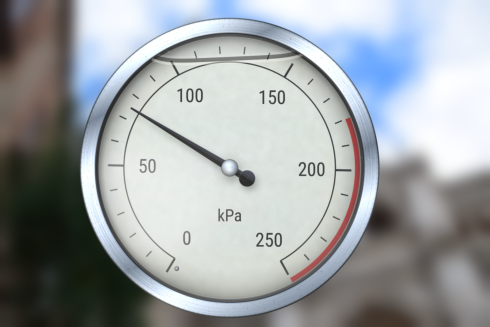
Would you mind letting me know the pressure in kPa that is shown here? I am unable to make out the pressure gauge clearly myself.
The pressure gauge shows 75 kPa
